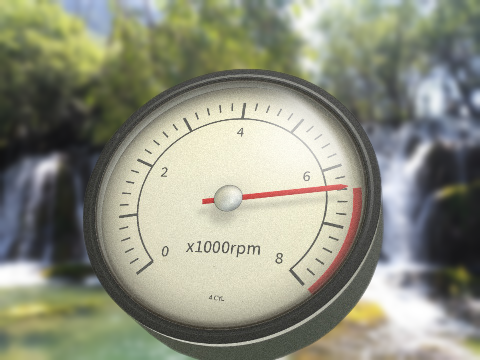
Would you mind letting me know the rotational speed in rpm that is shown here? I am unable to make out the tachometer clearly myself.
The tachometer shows 6400 rpm
